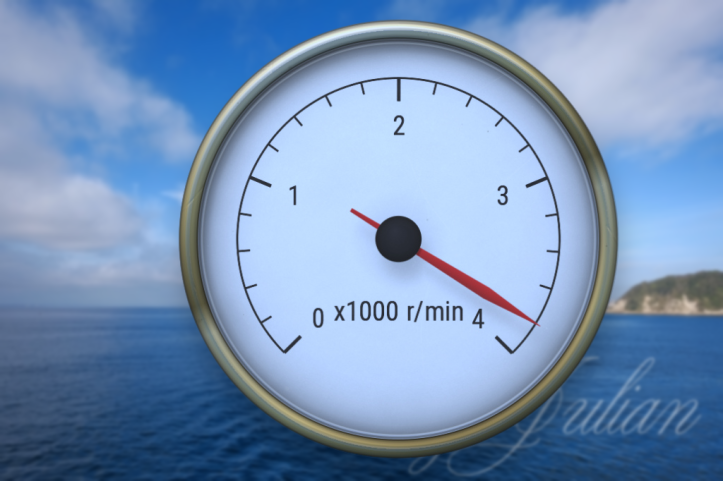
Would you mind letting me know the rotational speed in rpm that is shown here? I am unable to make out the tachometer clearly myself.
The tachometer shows 3800 rpm
